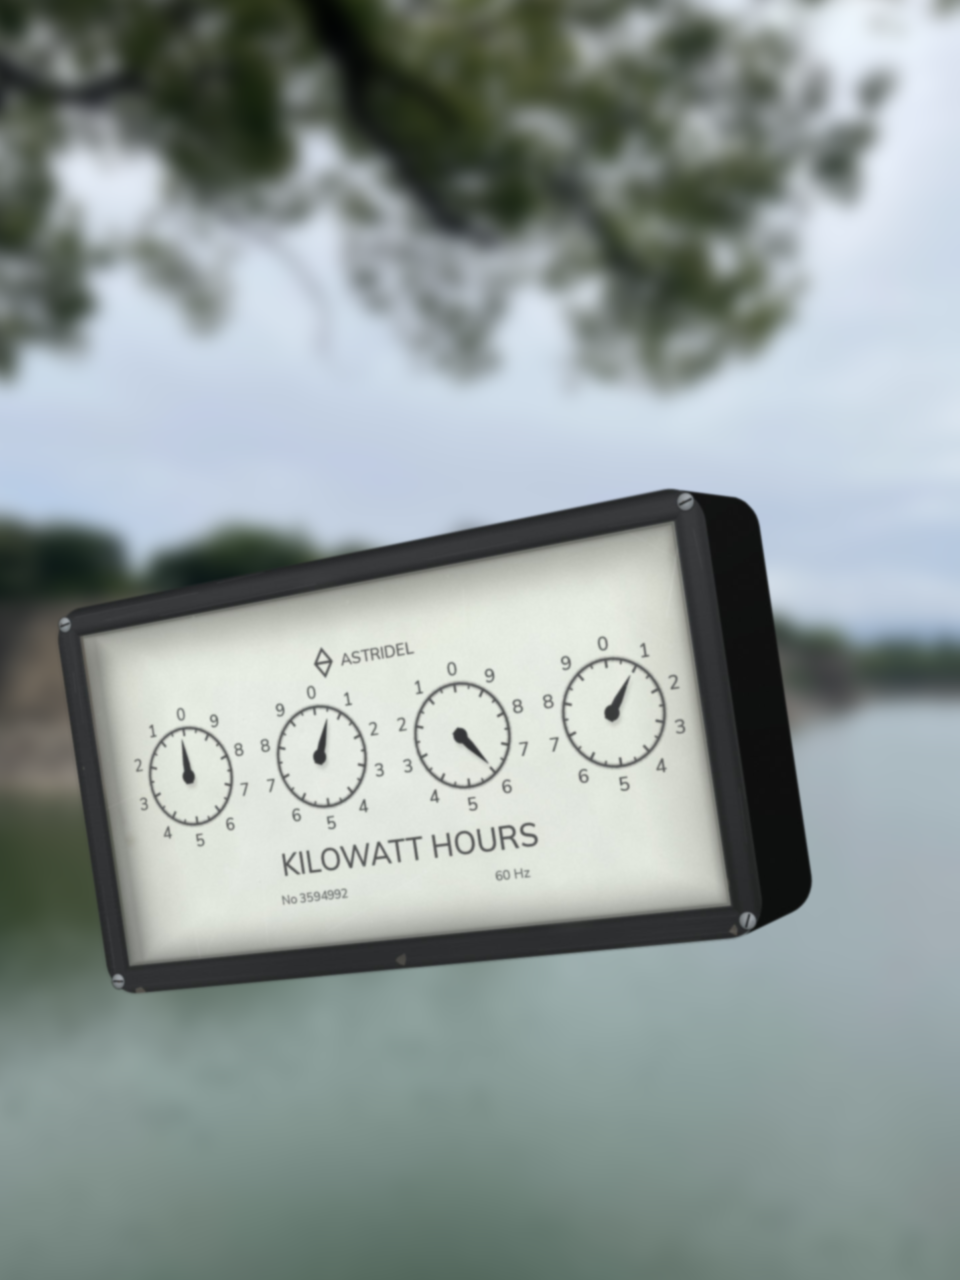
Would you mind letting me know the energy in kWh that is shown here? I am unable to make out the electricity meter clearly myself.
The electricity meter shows 61 kWh
